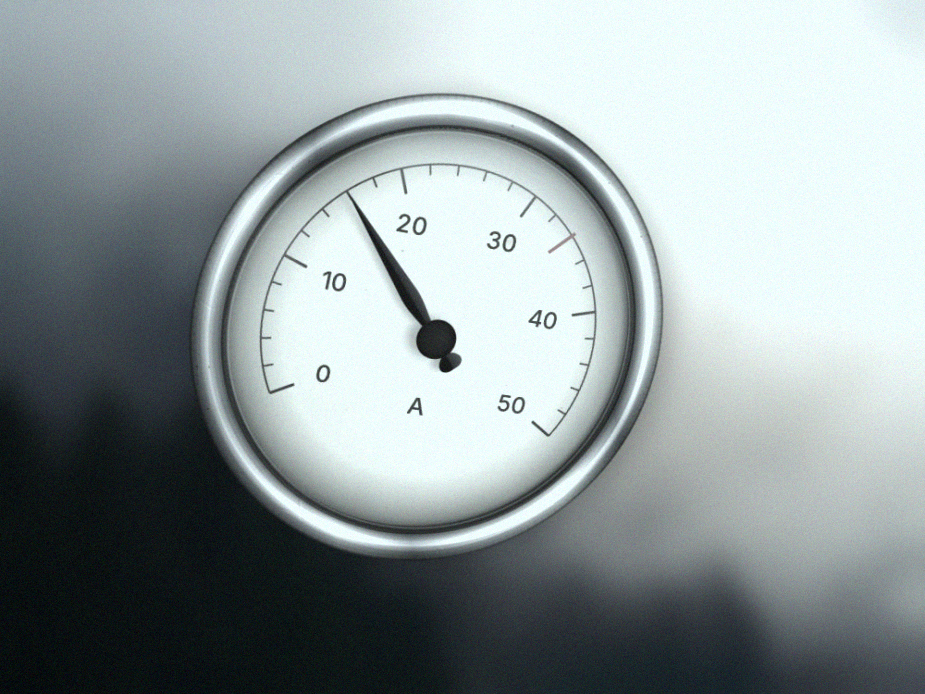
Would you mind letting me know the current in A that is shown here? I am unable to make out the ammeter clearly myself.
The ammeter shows 16 A
